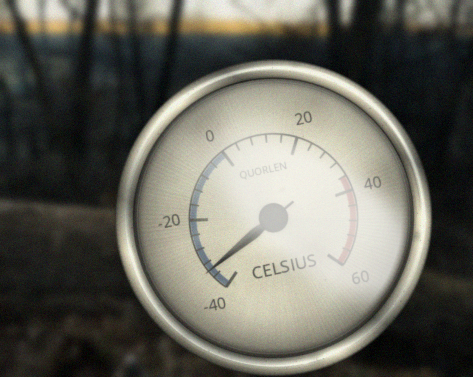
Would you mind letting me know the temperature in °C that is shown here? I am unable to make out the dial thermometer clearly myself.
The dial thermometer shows -34 °C
